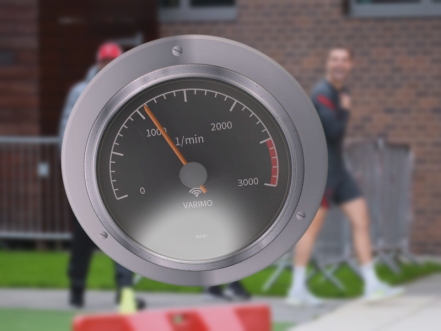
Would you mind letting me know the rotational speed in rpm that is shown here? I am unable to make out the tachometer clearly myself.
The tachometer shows 1100 rpm
